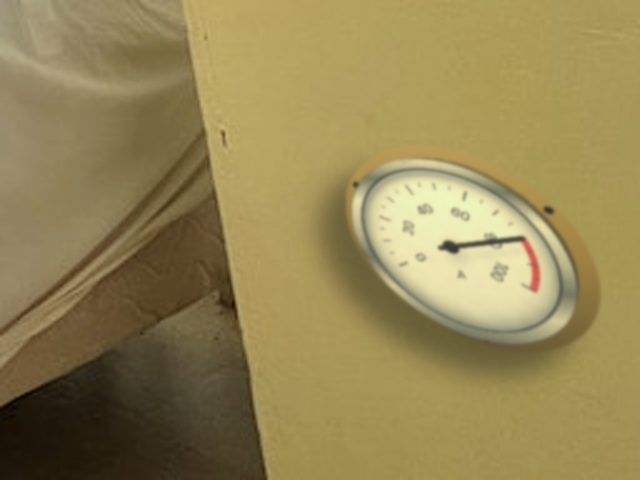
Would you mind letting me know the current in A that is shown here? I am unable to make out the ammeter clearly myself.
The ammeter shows 80 A
